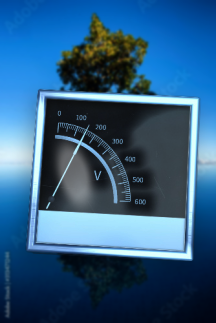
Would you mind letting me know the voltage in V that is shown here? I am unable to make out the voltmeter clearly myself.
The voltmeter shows 150 V
